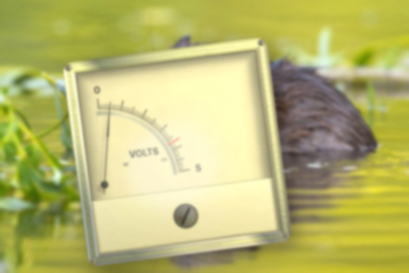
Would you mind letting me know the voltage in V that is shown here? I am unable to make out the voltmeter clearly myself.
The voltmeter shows 0.5 V
